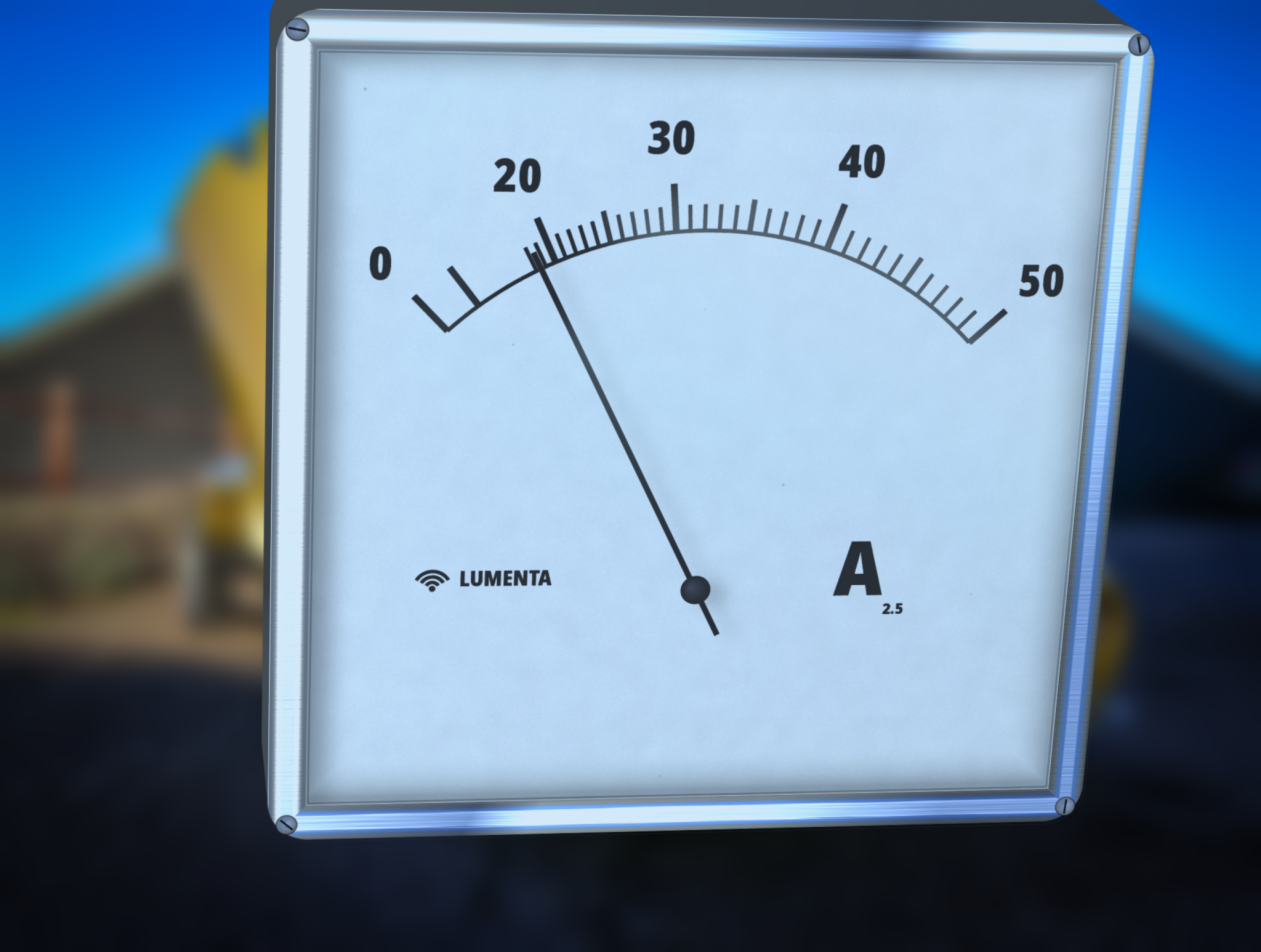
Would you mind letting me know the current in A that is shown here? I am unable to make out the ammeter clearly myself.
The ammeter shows 18.5 A
